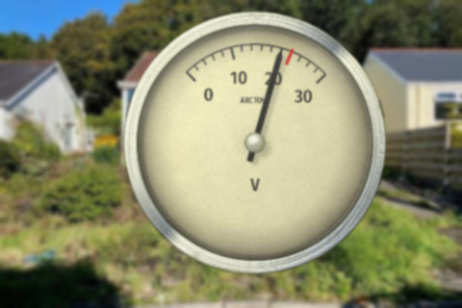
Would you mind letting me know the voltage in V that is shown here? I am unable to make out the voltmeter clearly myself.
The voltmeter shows 20 V
